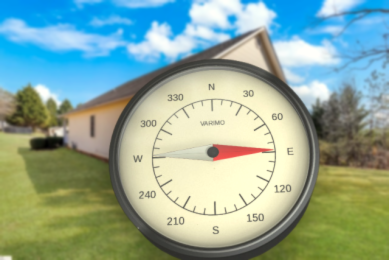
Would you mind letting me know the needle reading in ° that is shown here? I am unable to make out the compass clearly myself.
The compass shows 90 °
